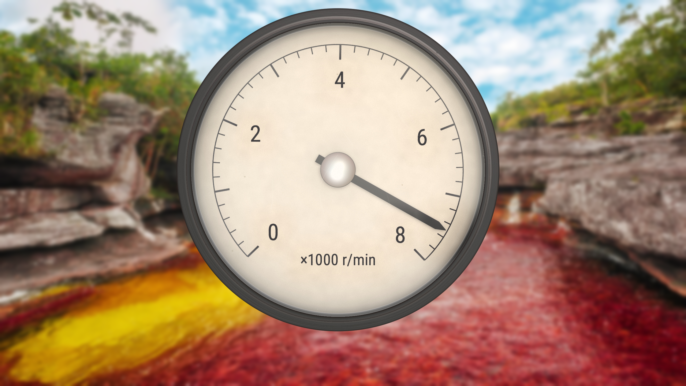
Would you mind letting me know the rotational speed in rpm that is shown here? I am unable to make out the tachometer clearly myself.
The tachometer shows 7500 rpm
